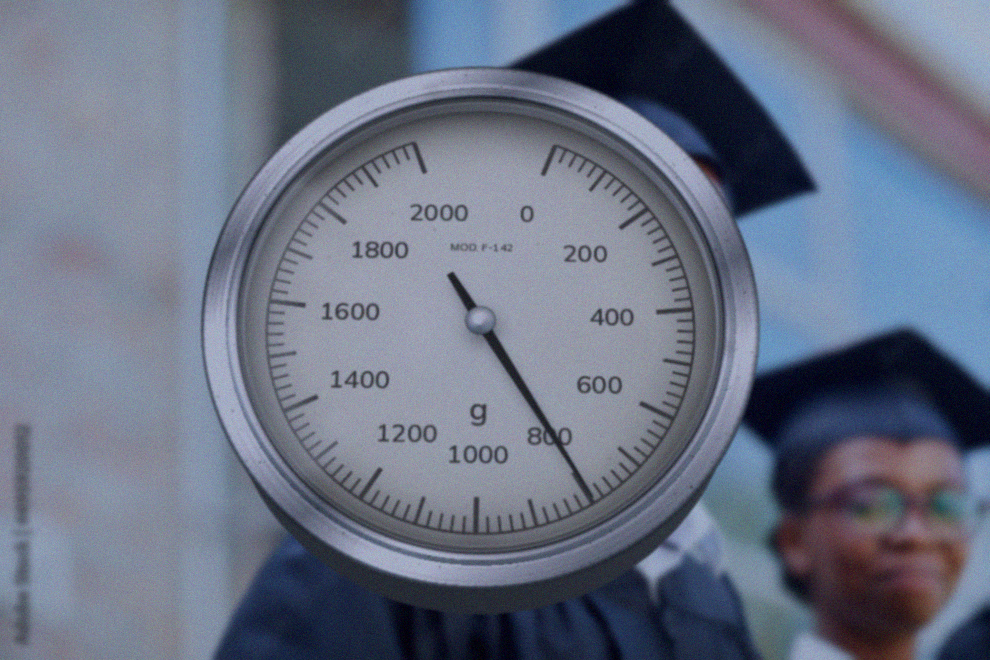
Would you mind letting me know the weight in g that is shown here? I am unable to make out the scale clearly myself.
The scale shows 800 g
